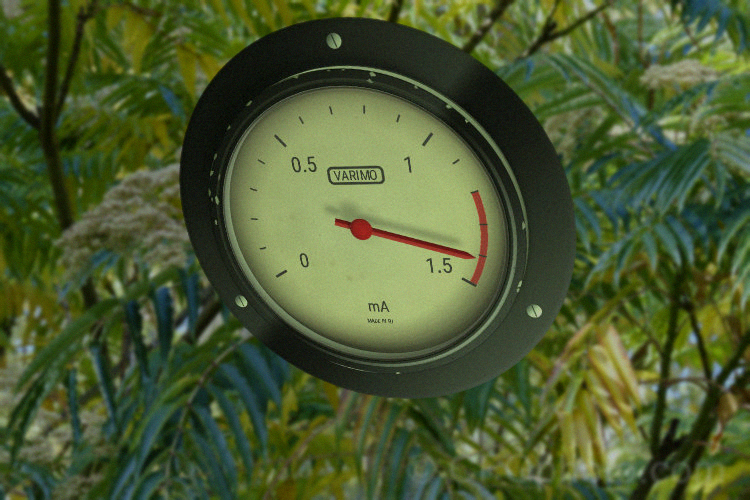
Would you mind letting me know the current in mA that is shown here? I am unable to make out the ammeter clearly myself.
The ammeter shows 1.4 mA
